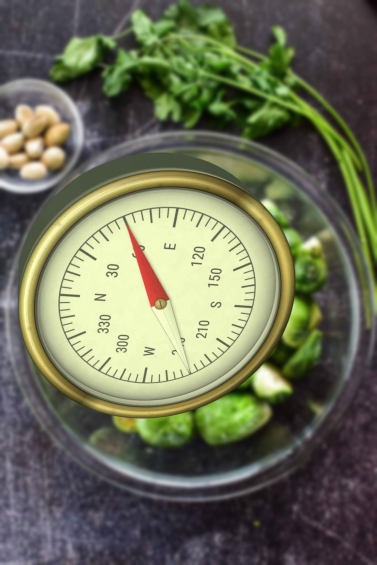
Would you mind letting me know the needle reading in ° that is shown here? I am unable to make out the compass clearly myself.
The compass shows 60 °
